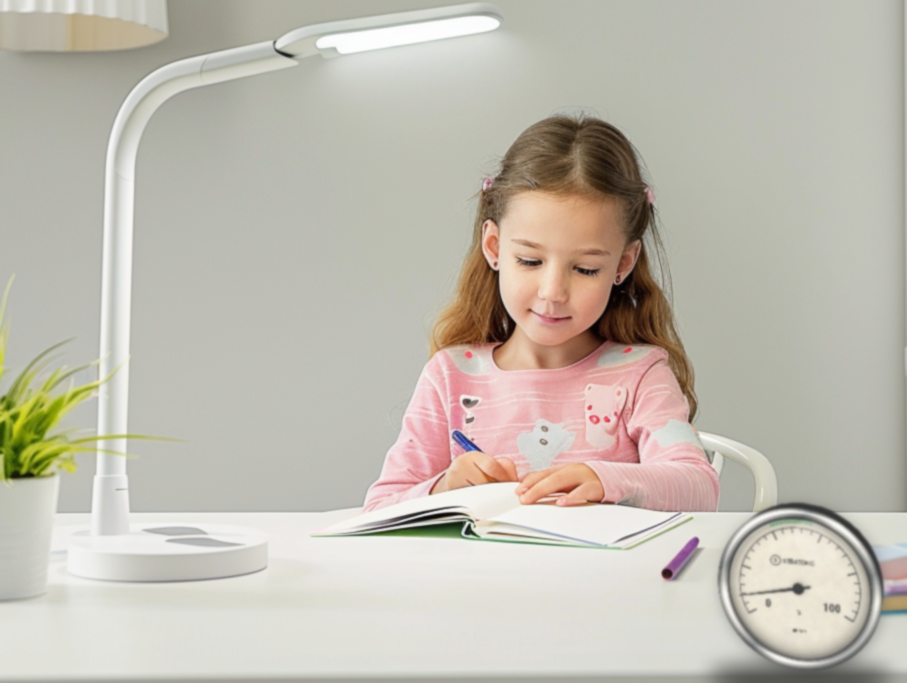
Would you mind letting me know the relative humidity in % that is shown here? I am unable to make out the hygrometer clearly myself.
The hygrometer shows 8 %
